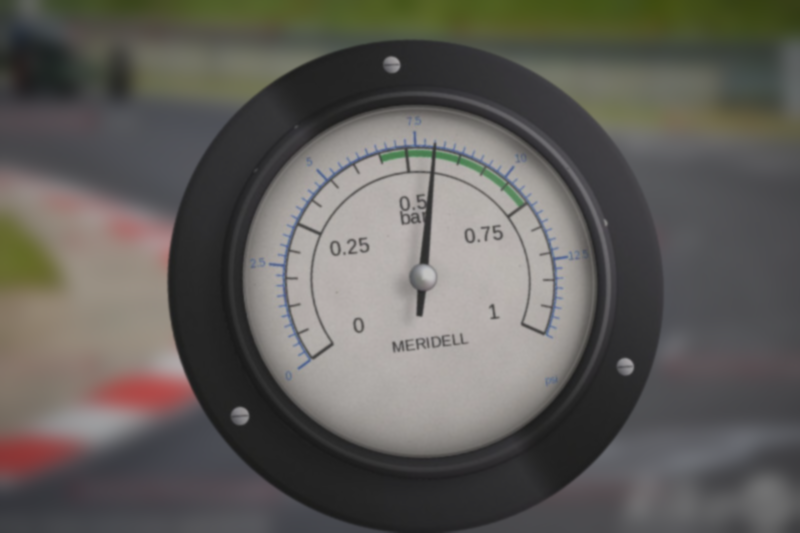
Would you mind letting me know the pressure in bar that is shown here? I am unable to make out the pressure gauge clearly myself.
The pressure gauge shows 0.55 bar
